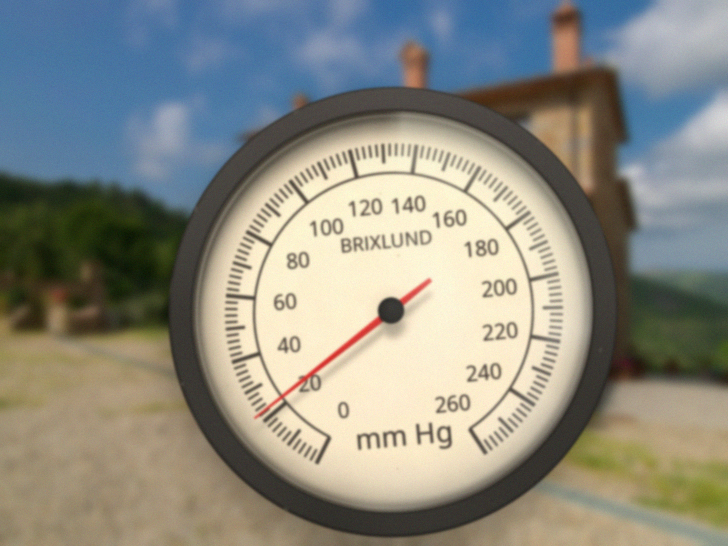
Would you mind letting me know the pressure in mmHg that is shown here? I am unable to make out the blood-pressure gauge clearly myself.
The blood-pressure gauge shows 22 mmHg
